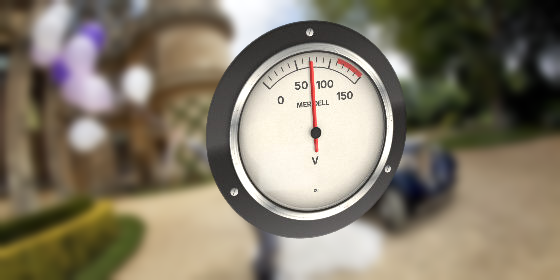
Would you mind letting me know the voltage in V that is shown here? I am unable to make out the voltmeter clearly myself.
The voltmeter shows 70 V
